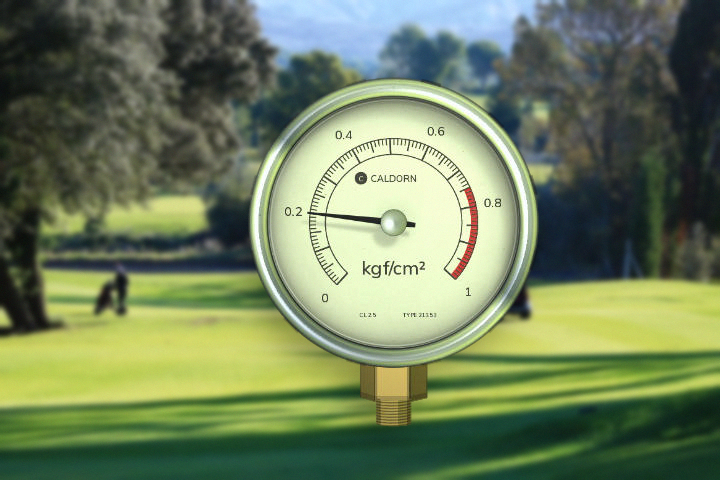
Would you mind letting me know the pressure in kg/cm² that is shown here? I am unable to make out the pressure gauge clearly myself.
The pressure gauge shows 0.2 kg/cm²
